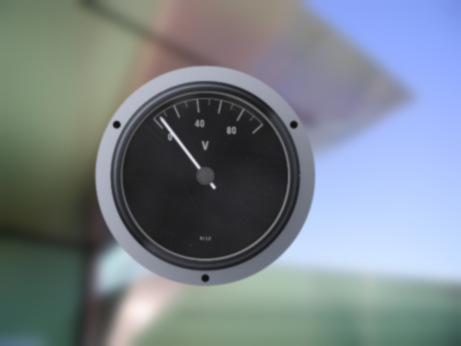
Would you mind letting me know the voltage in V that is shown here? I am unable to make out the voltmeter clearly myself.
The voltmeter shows 5 V
